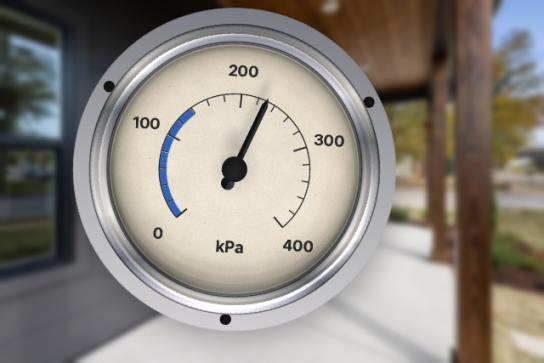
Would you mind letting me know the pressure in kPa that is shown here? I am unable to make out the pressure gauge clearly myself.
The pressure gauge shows 230 kPa
